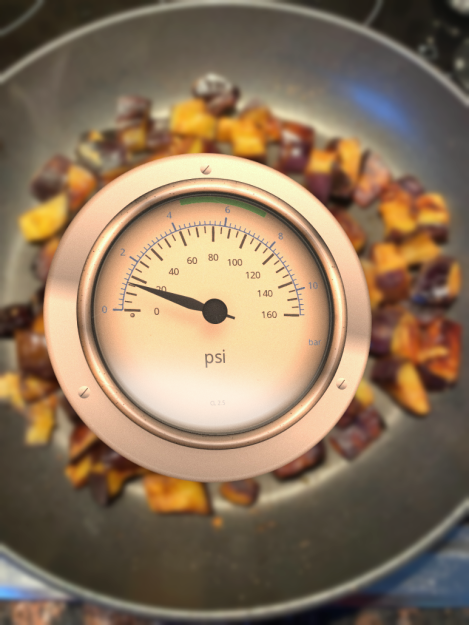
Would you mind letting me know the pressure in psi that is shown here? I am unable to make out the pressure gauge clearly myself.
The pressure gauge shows 15 psi
